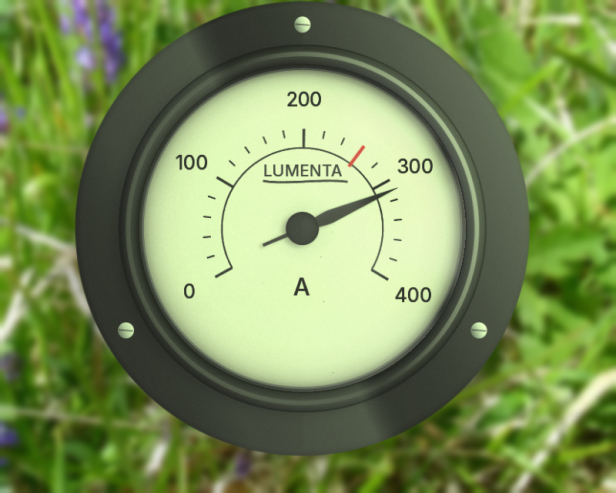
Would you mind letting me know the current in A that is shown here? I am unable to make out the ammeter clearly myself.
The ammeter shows 310 A
